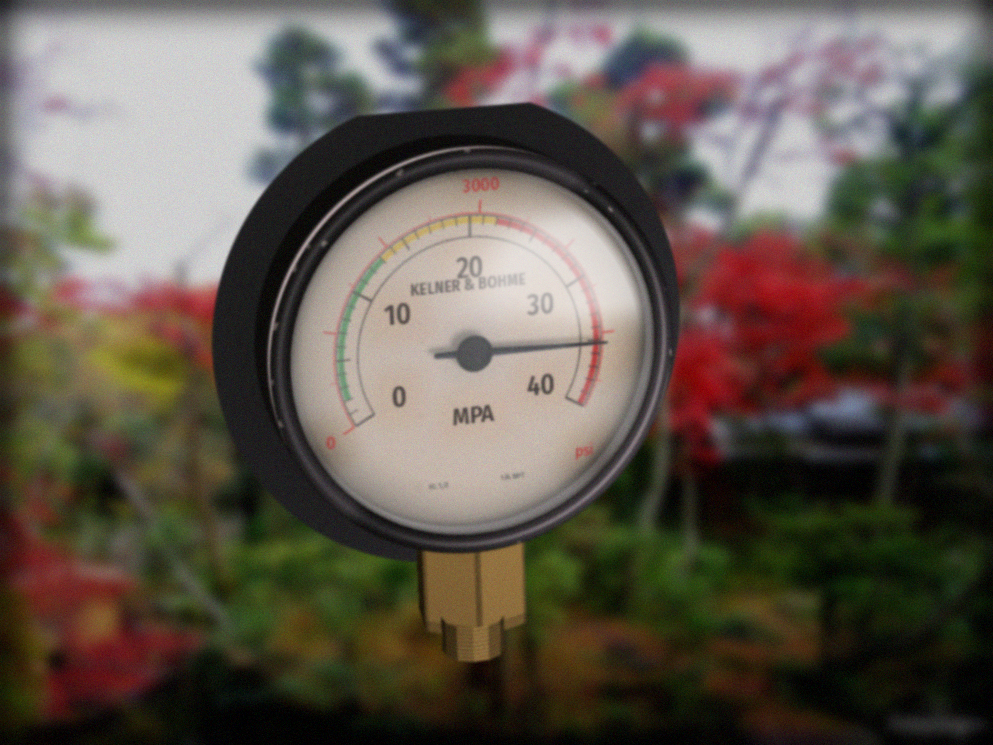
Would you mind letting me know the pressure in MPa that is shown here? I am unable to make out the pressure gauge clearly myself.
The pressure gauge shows 35 MPa
